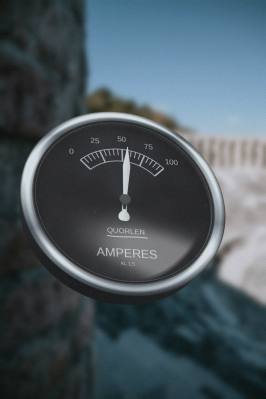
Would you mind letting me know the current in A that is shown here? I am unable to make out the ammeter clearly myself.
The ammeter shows 55 A
